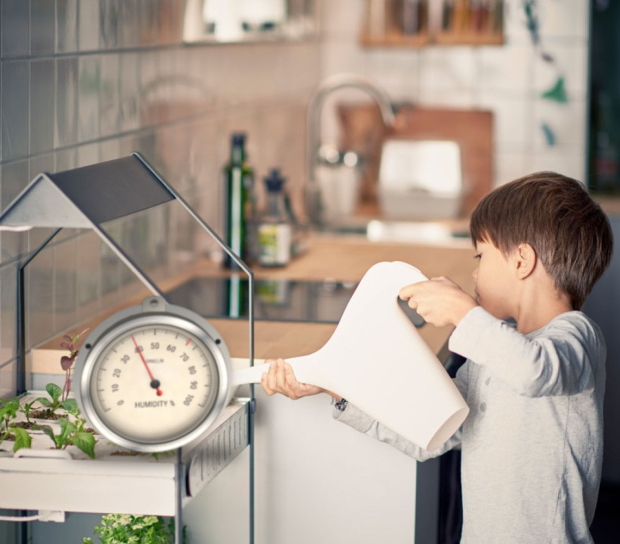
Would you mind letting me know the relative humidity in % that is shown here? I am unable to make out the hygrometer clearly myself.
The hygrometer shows 40 %
